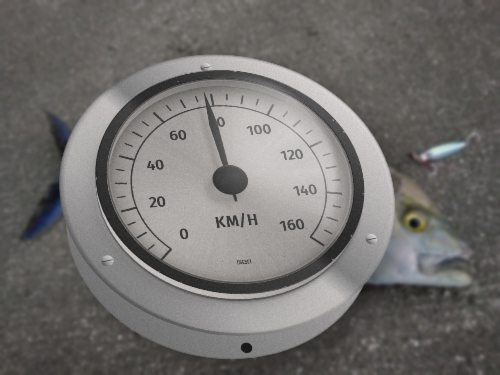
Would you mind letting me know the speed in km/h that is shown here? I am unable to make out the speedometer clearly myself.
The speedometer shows 77.5 km/h
